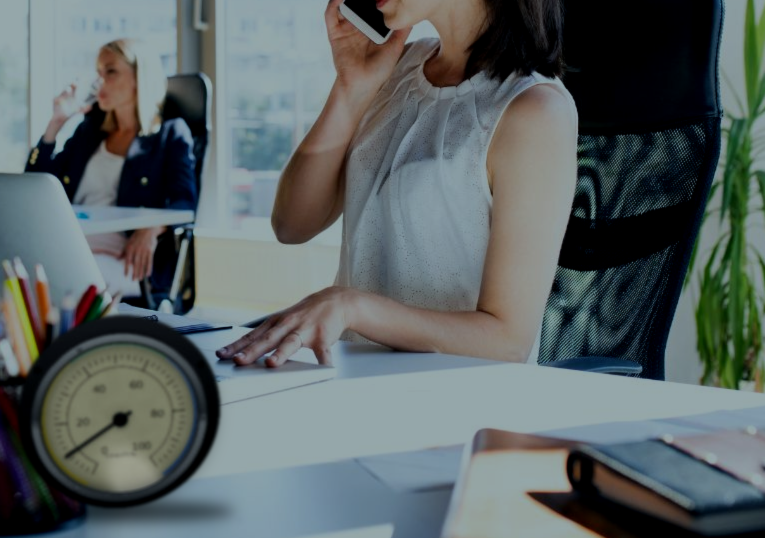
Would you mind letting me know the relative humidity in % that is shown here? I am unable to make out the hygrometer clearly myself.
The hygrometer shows 10 %
